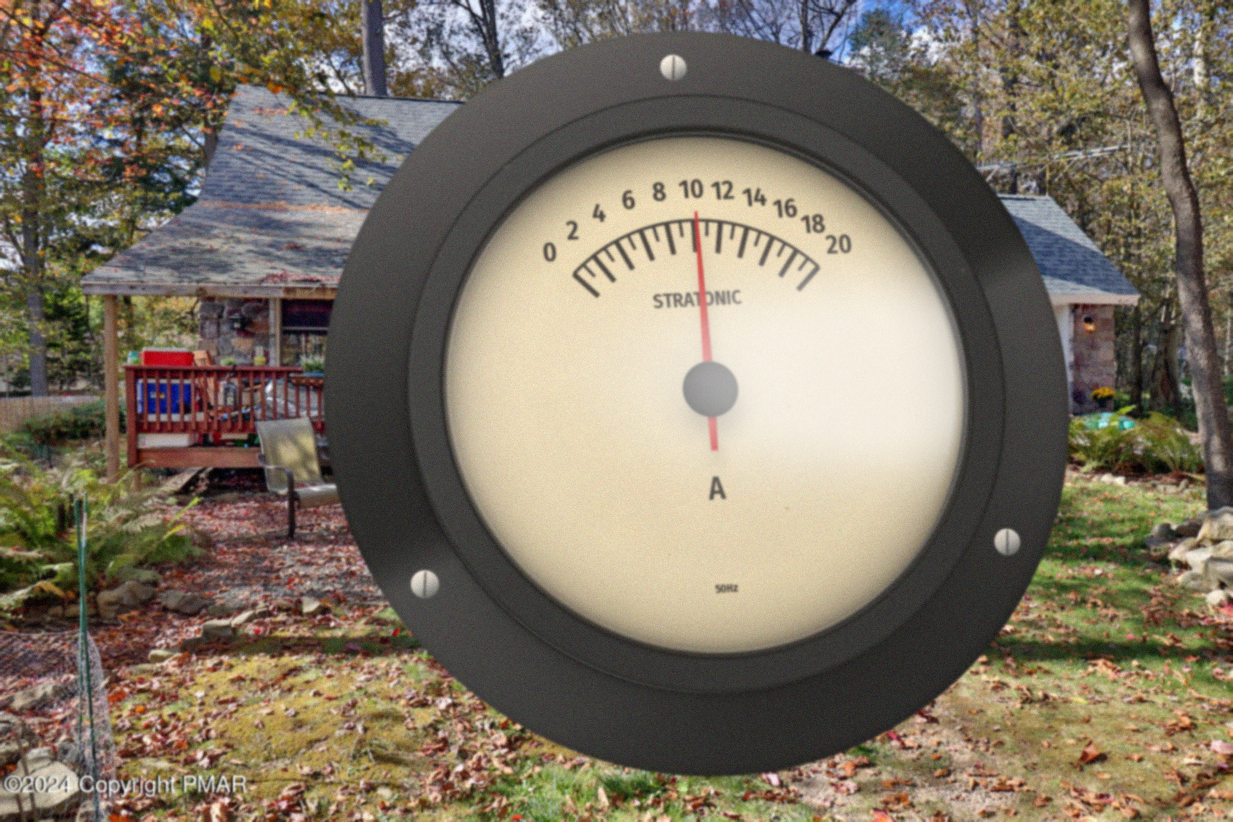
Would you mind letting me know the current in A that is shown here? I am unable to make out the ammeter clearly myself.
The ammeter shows 10 A
